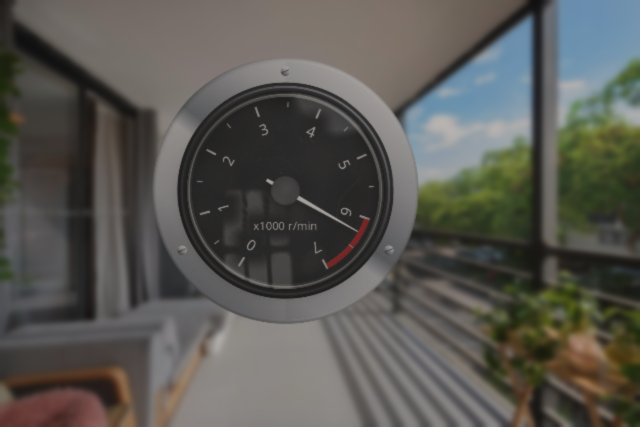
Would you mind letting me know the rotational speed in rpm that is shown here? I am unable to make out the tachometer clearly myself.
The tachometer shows 6250 rpm
